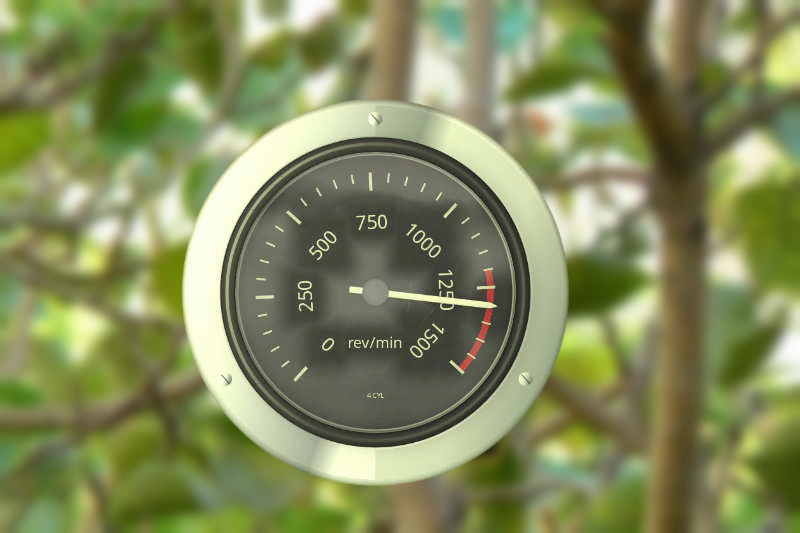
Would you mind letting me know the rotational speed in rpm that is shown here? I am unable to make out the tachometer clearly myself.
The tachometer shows 1300 rpm
